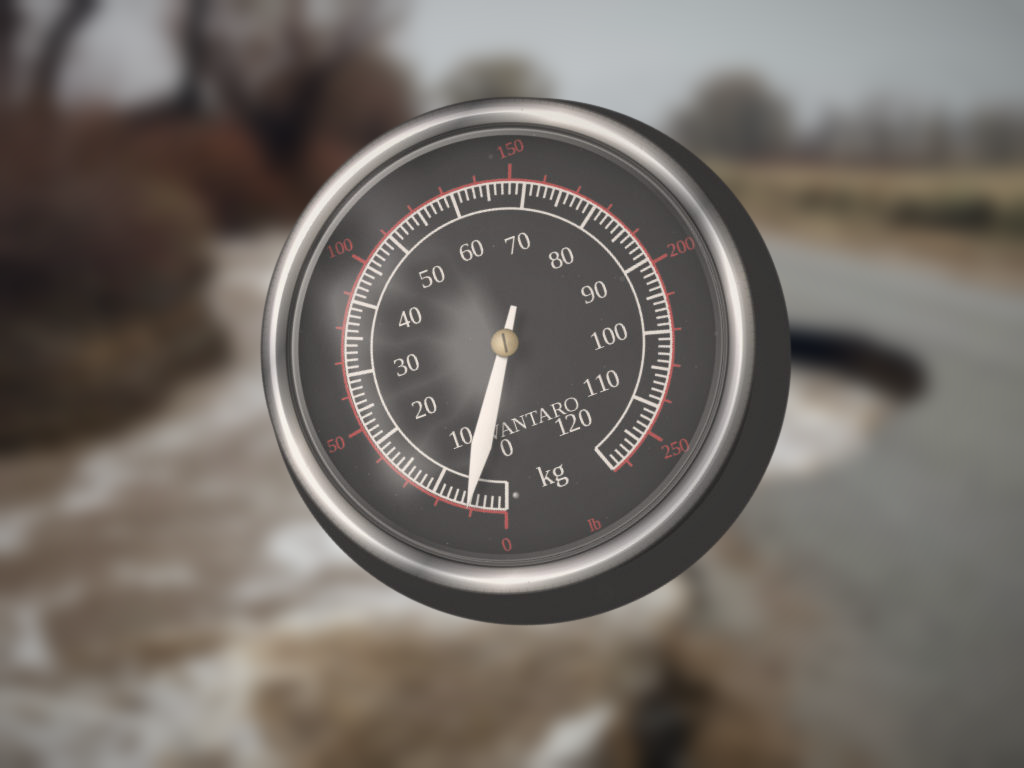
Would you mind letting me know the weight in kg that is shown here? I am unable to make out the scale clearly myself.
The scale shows 5 kg
